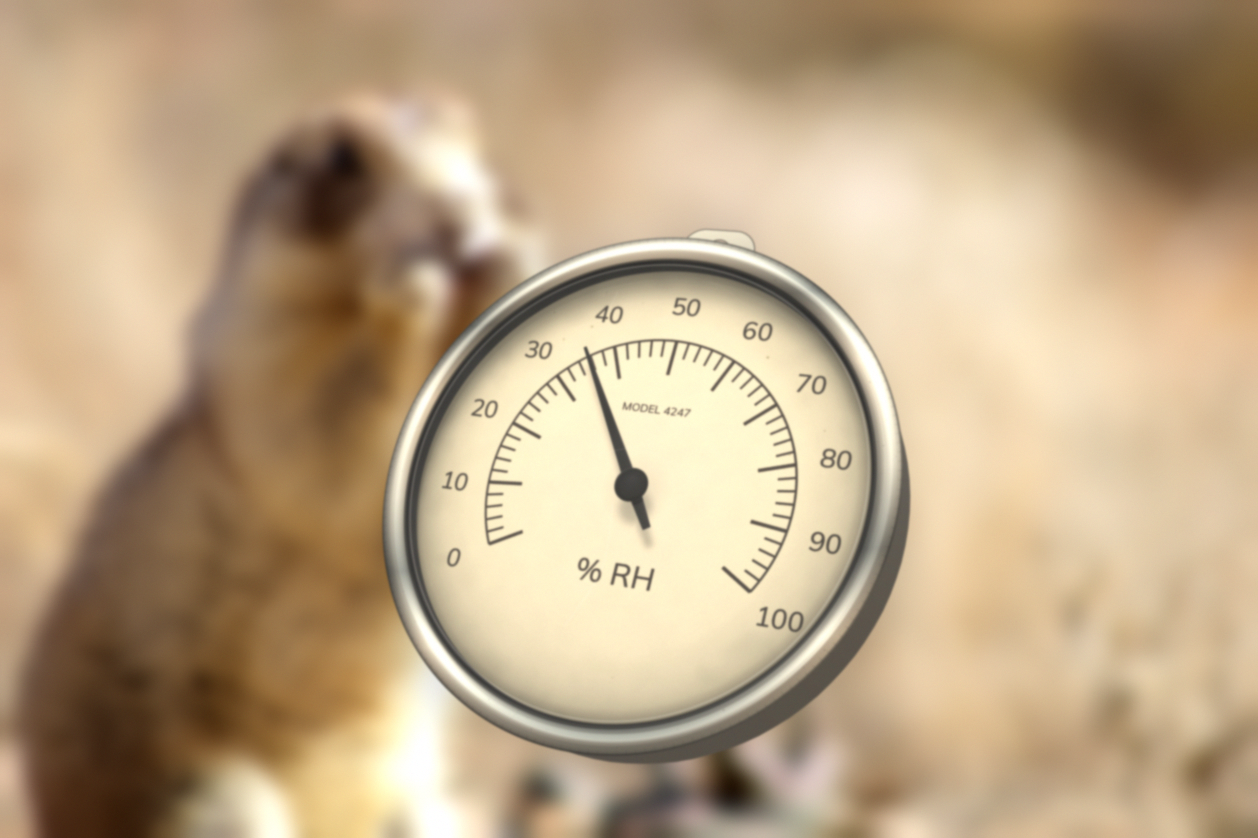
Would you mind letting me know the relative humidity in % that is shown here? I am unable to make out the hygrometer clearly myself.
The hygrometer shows 36 %
